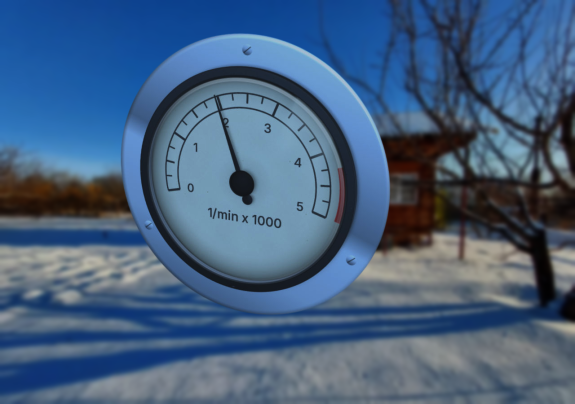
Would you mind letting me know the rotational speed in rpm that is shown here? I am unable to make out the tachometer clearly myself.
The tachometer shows 2000 rpm
